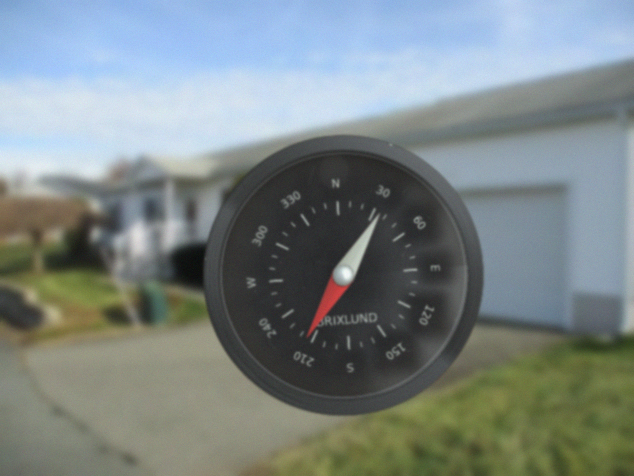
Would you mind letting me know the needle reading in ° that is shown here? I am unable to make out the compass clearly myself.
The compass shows 215 °
